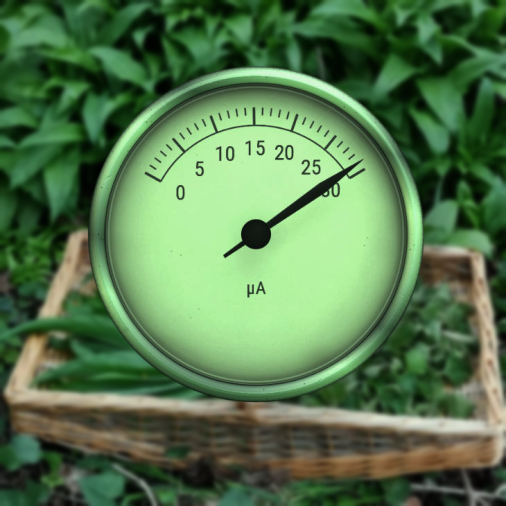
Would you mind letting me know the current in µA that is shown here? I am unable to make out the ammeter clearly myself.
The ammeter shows 29 µA
